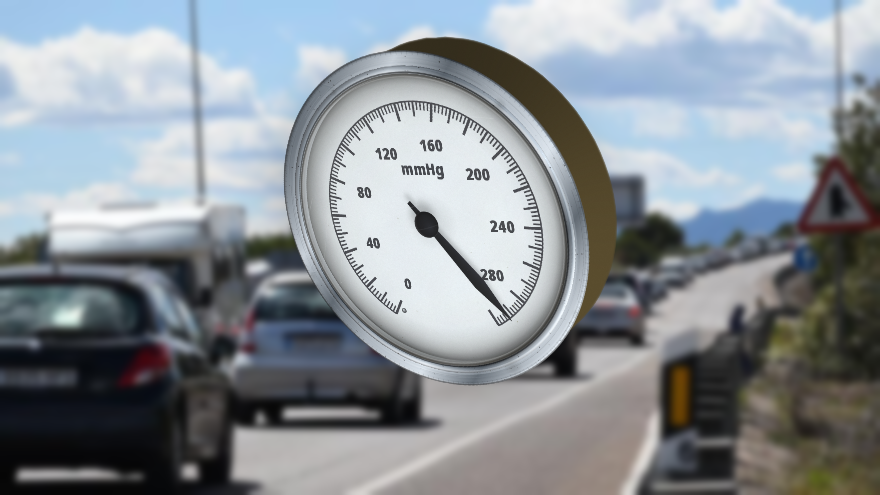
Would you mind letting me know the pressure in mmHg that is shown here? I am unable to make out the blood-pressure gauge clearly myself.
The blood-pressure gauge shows 290 mmHg
